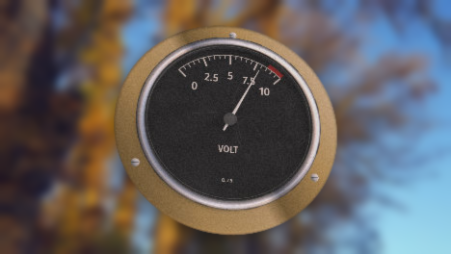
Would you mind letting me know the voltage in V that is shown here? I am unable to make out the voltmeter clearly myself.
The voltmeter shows 8 V
